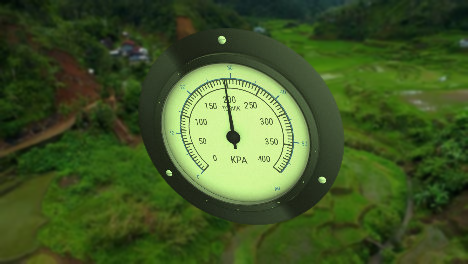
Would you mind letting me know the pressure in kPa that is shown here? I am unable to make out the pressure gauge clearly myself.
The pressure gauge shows 200 kPa
